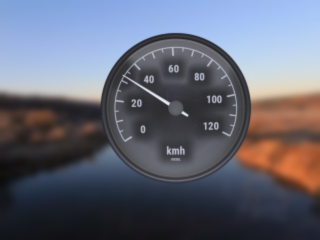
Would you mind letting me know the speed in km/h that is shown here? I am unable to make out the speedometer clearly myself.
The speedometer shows 32.5 km/h
